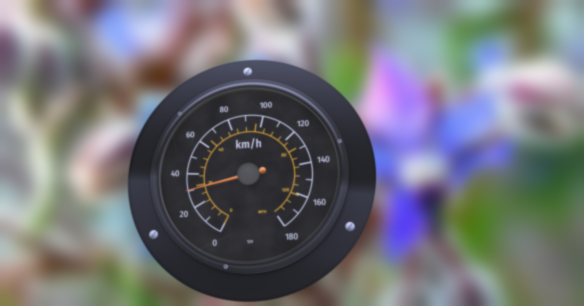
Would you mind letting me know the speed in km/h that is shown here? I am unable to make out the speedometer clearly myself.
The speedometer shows 30 km/h
